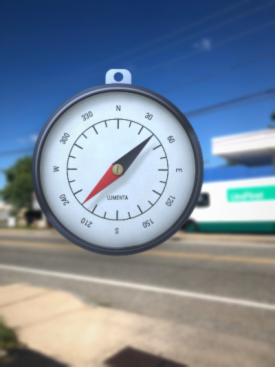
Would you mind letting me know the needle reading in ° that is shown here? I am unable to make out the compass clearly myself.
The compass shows 225 °
